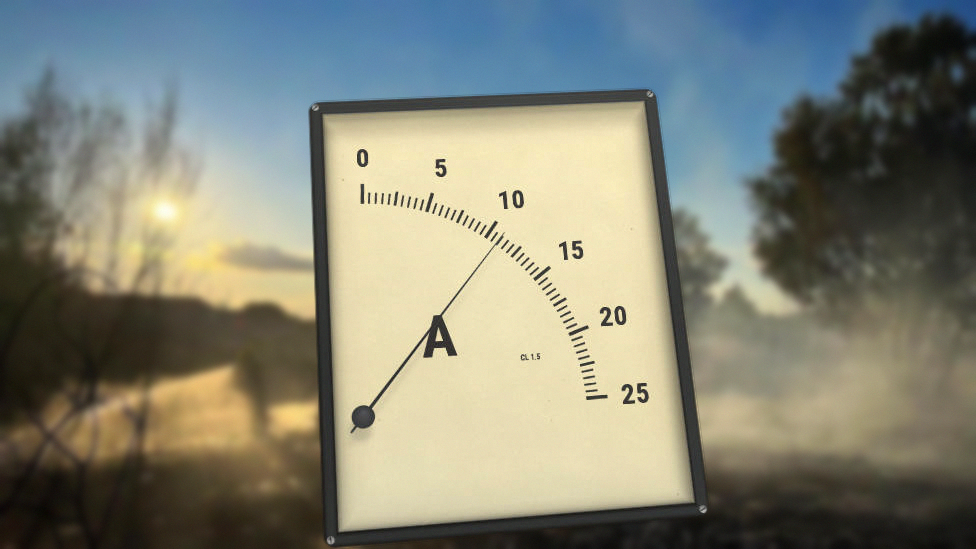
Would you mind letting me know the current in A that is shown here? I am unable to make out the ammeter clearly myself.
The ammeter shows 11 A
